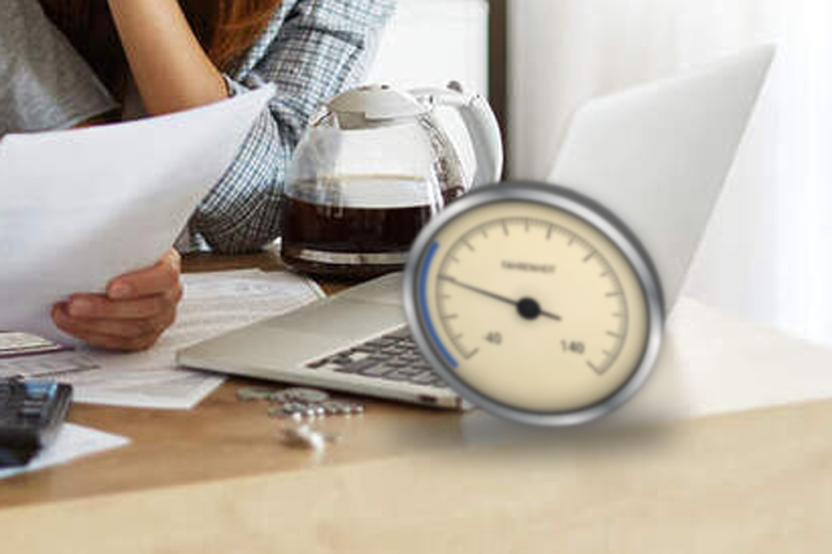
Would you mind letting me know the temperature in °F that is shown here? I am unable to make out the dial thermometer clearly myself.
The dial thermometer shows 0 °F
